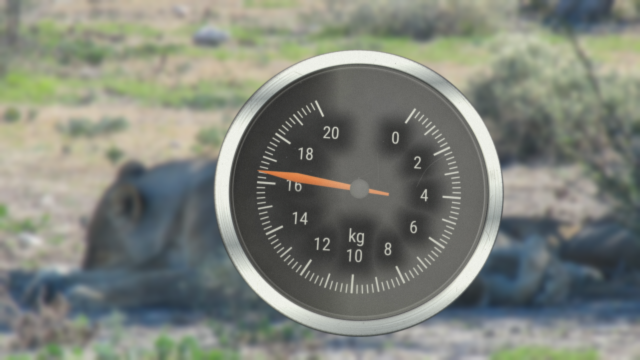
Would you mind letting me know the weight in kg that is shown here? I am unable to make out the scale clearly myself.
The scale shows 16.4 kg
